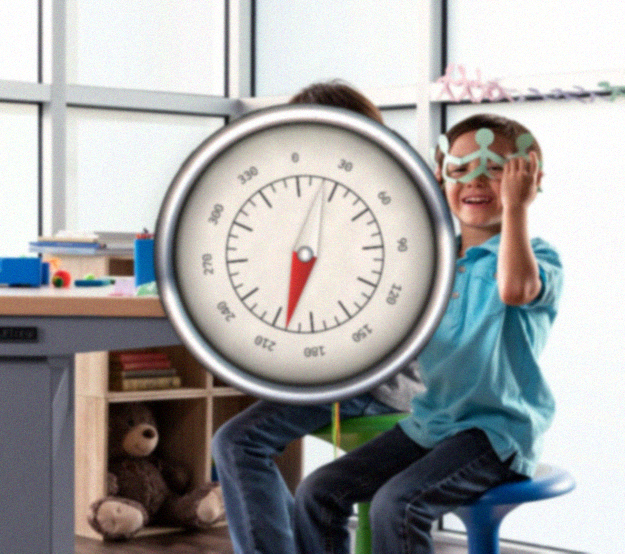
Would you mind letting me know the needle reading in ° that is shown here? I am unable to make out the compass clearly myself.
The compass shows 200 °
